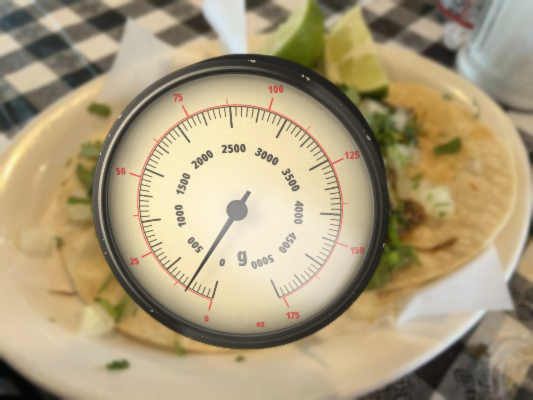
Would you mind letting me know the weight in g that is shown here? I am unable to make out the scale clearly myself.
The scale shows 250 g
